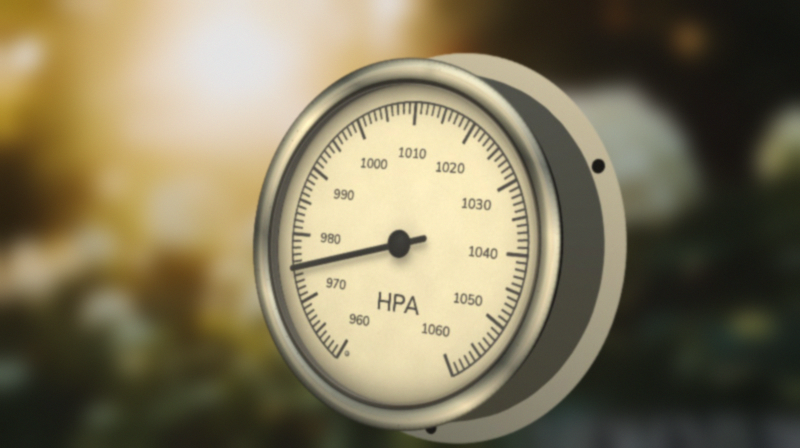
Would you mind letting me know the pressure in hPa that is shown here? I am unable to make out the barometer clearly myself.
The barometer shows 975 hPa
